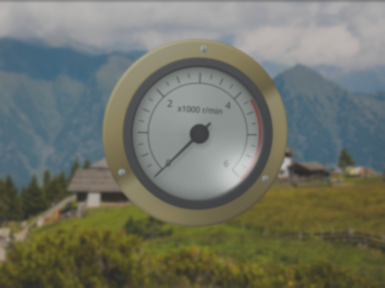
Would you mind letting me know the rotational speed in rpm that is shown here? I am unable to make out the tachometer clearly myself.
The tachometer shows 0 rpm
